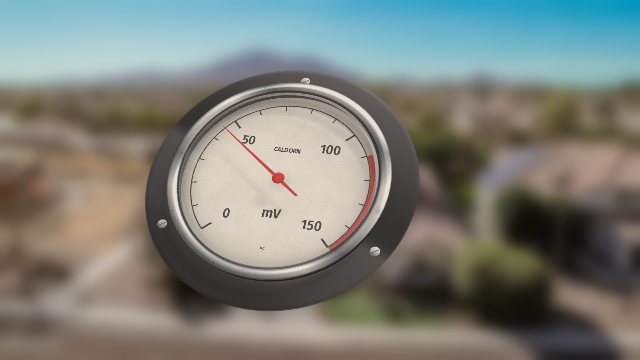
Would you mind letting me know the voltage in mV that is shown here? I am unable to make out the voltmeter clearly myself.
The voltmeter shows 45 mV
